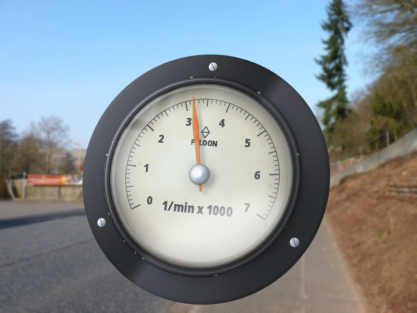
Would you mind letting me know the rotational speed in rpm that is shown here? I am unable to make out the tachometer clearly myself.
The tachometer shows 3200 rpm
